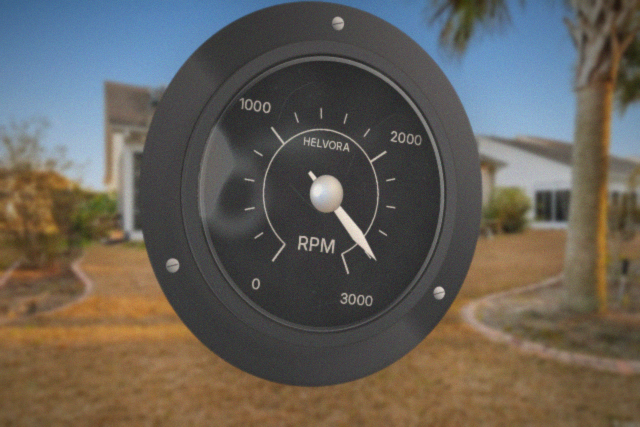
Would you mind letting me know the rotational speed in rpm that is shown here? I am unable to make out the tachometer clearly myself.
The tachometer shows 2800 rpm
